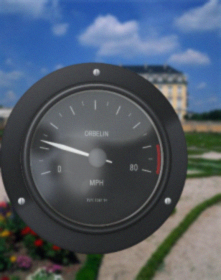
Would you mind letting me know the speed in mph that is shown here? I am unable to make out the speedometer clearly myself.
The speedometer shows 12.5 mph
